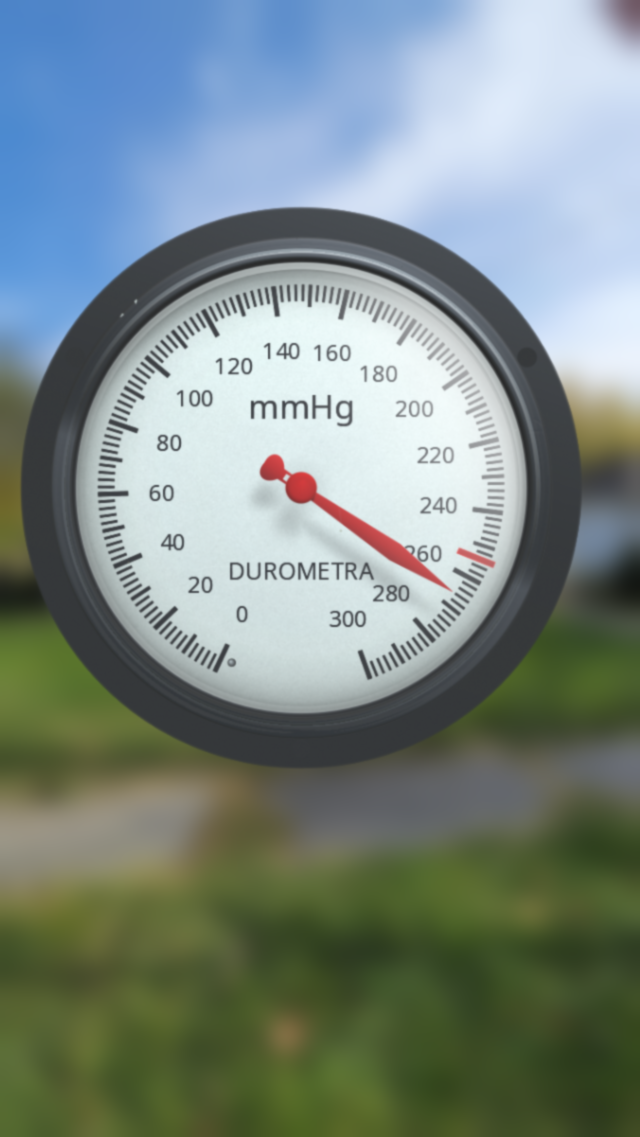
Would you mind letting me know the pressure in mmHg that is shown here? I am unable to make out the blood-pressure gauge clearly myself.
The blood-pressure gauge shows 266 mmHg
